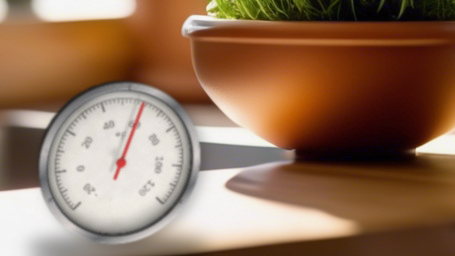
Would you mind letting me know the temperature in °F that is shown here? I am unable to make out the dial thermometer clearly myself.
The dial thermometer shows 60 °F
